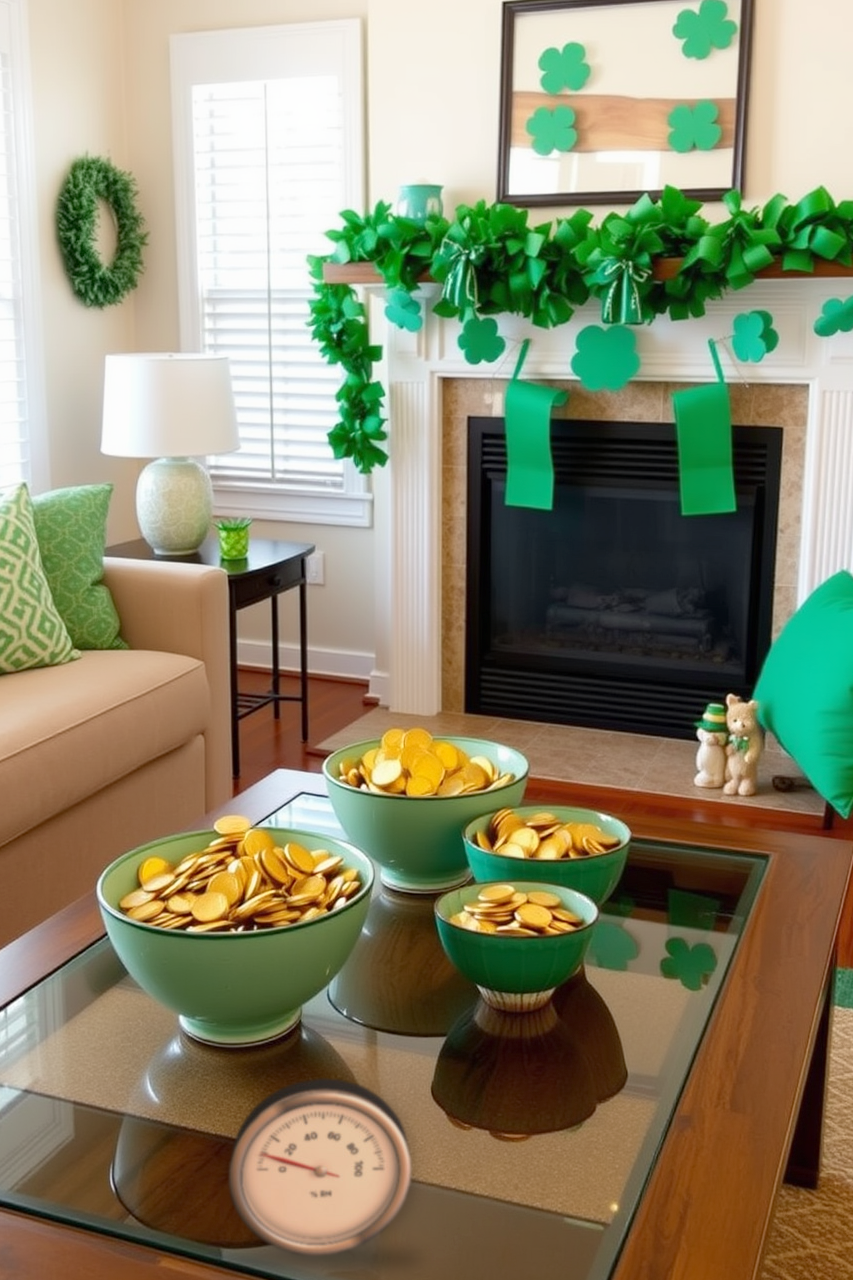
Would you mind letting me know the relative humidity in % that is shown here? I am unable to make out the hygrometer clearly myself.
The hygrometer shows 10 %
